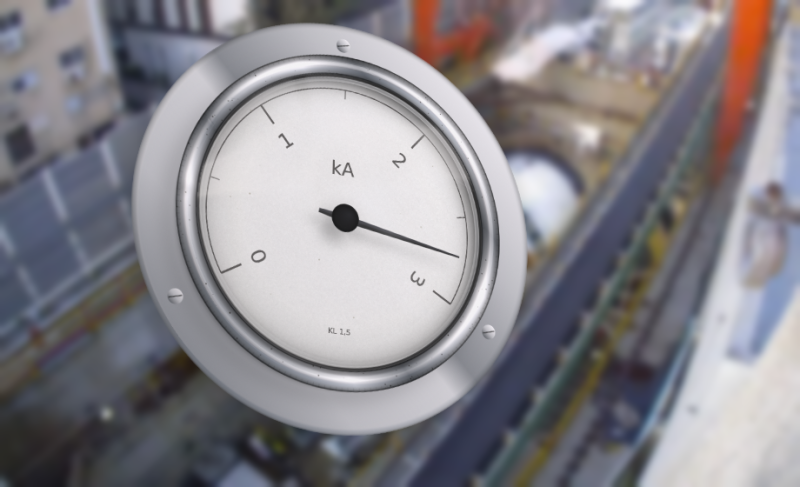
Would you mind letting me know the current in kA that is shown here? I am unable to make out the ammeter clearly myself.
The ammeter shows 2.75 kA
